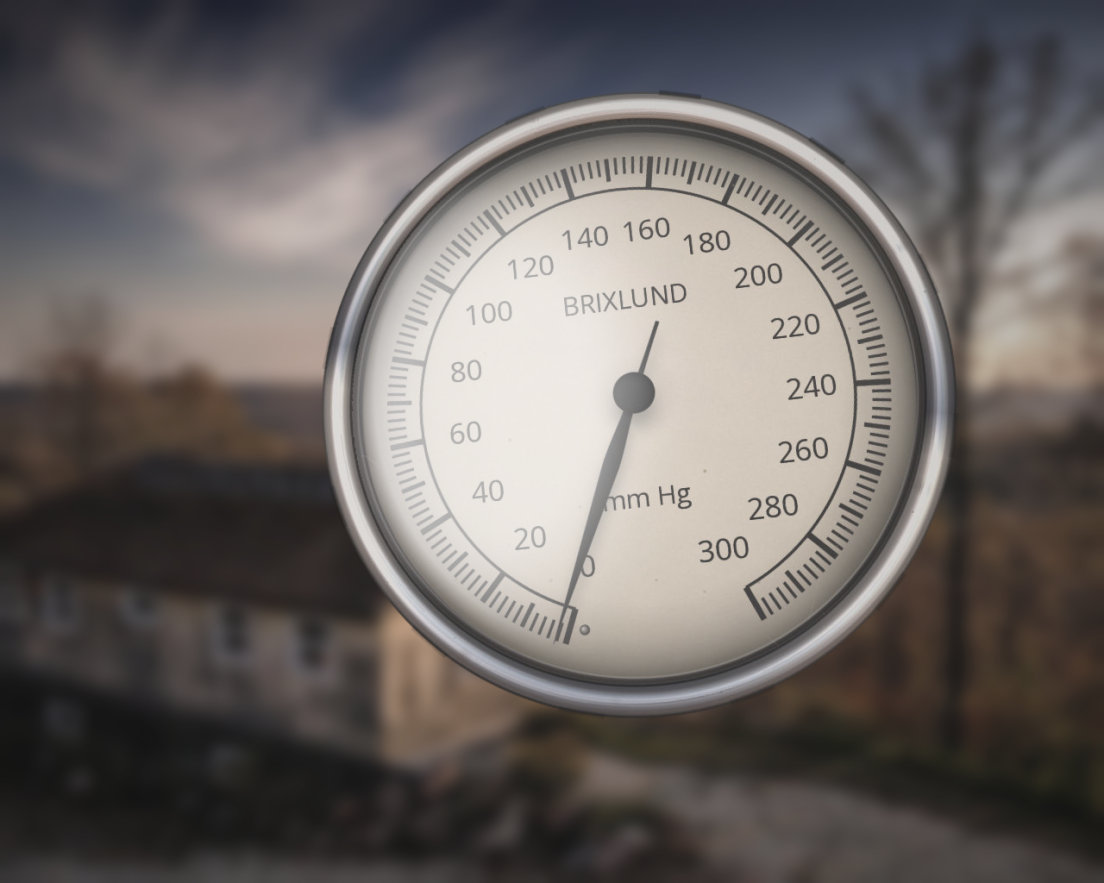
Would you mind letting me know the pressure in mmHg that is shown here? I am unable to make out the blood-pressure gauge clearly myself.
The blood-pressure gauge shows 2 mmHg
